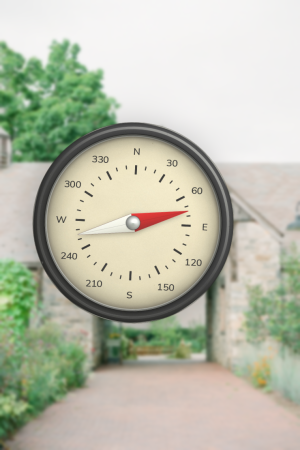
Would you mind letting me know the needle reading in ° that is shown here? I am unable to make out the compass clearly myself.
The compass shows 75 °
